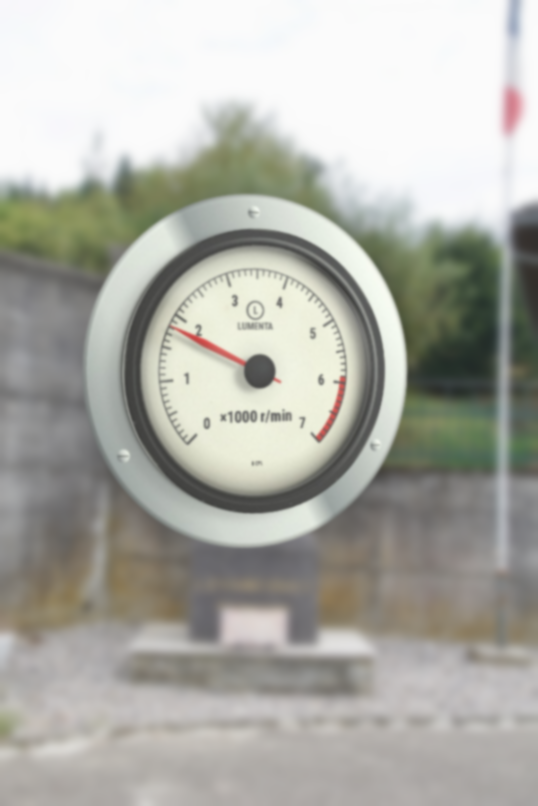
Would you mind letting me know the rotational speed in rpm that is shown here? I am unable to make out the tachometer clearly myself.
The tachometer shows 1800 rpm
